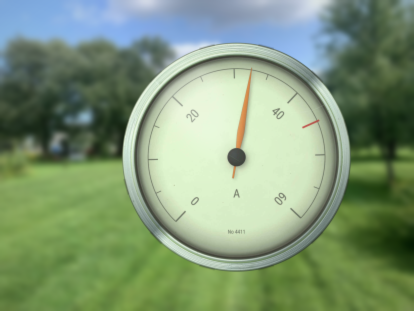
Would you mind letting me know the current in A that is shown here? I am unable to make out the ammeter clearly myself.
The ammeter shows 32.5 A
